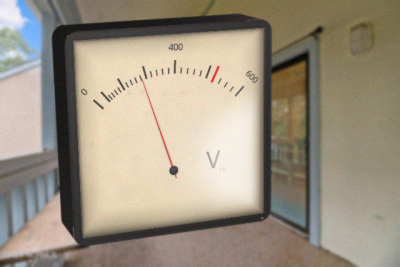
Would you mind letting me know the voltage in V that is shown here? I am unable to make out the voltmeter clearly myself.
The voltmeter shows 280 V
